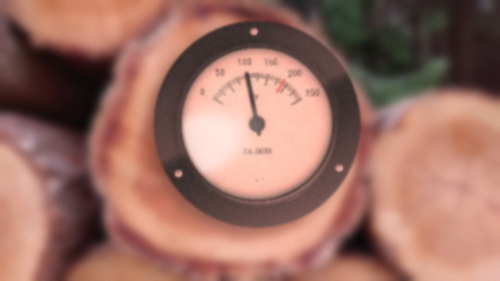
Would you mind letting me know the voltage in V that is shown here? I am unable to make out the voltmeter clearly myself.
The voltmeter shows 100 V
